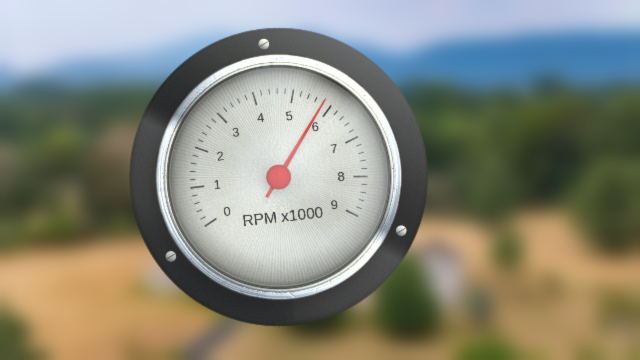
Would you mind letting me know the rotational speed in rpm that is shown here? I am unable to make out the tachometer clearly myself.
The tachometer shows 5800 rpm
